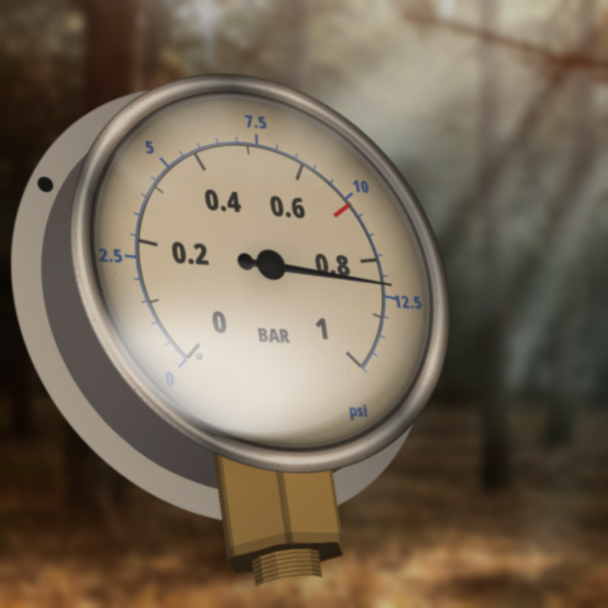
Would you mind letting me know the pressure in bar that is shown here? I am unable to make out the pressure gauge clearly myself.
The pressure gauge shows 0.85 bar
